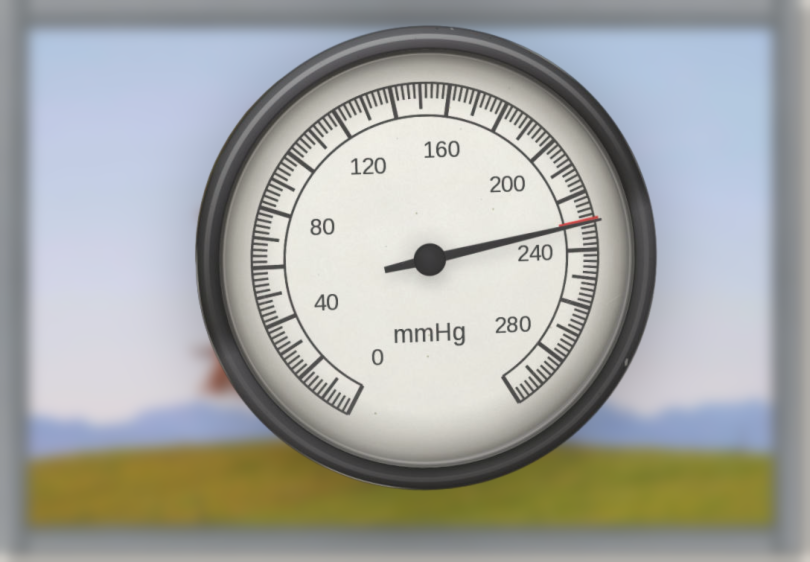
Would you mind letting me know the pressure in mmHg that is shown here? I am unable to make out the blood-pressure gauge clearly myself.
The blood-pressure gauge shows 230 mmHg
